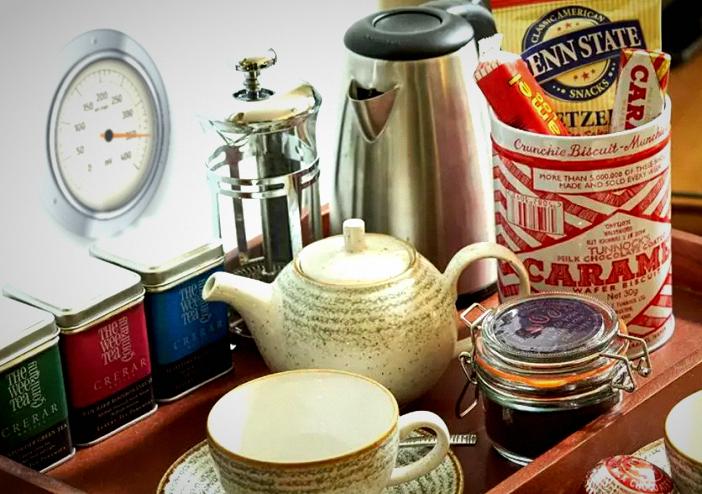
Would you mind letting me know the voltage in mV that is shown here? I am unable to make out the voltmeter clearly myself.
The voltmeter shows 350 mV
